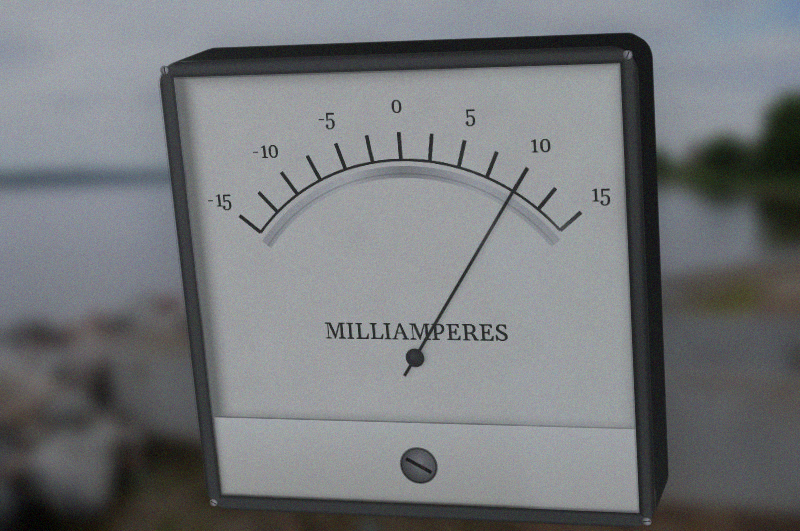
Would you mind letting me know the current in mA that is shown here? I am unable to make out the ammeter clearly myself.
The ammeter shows 10 mA
